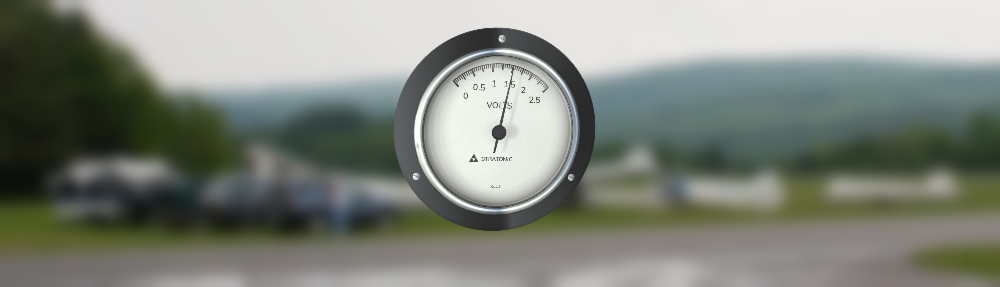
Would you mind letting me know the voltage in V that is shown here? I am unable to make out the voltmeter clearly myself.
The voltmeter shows 1.5 V
